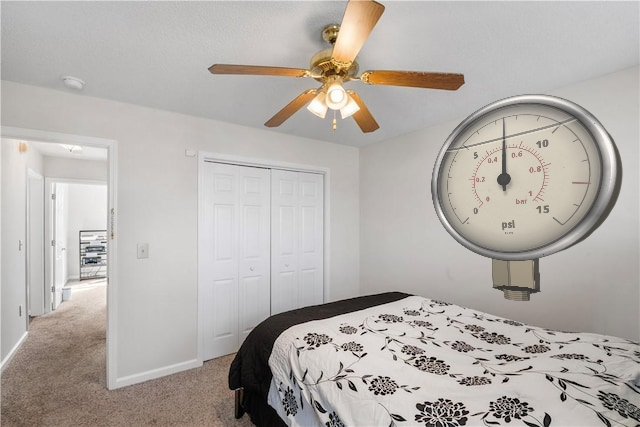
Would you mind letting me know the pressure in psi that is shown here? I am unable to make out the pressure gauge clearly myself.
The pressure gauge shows 7.5 psi
